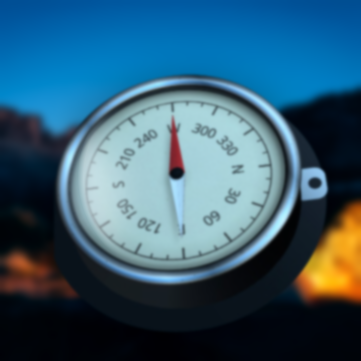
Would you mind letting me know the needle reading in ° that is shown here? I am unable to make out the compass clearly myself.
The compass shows 270 °
